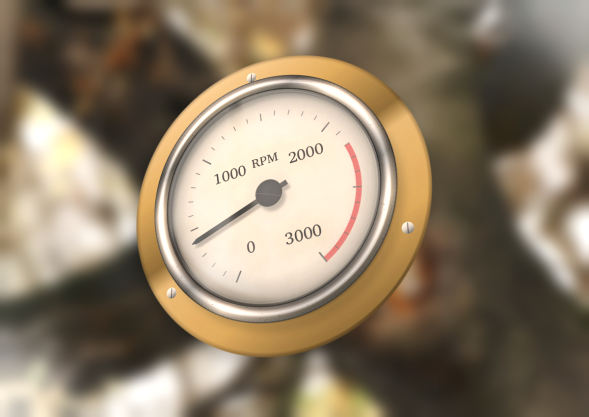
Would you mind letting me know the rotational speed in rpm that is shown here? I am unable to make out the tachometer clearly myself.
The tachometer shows 400 rpm
